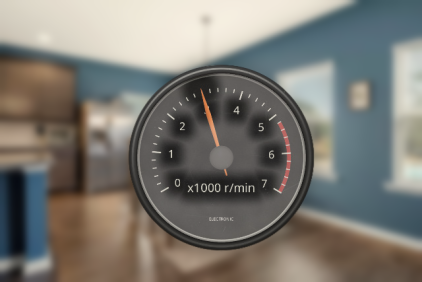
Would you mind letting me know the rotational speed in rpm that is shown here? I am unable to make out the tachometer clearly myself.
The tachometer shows 3000 rpm
